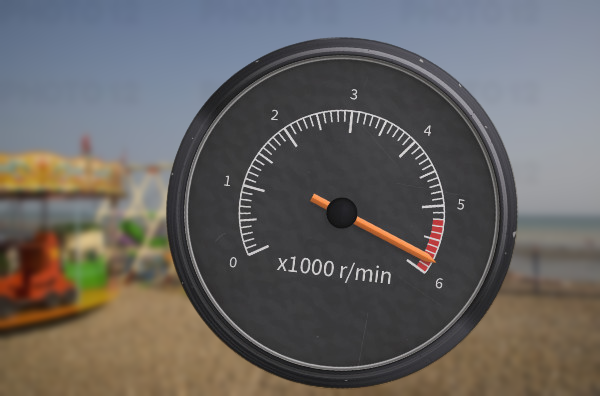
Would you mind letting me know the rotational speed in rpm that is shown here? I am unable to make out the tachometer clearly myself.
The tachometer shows 5800 rpm
